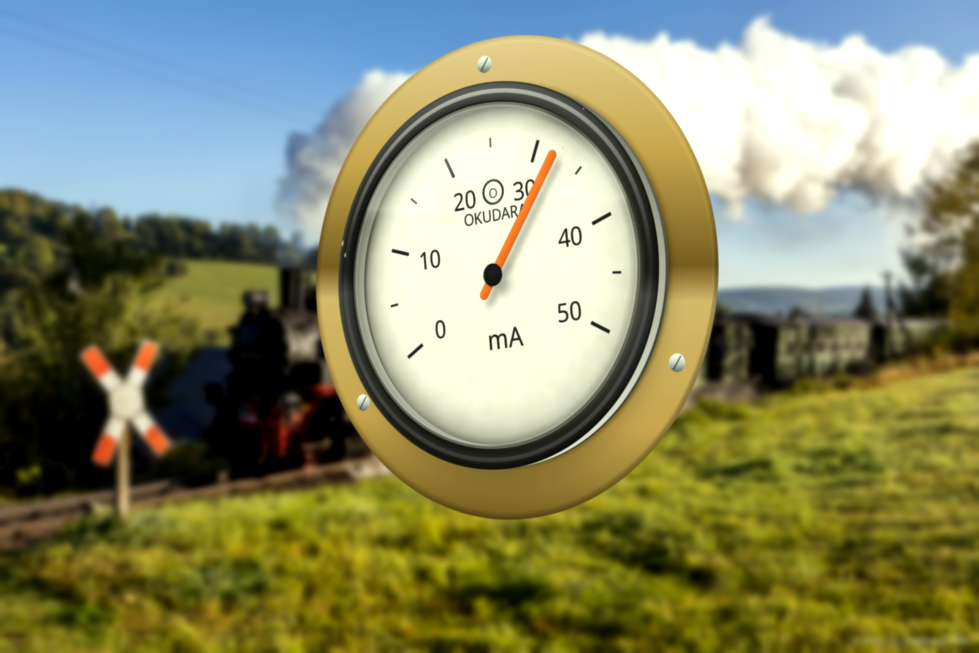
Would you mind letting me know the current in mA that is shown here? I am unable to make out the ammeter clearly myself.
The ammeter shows 32.5 mA
